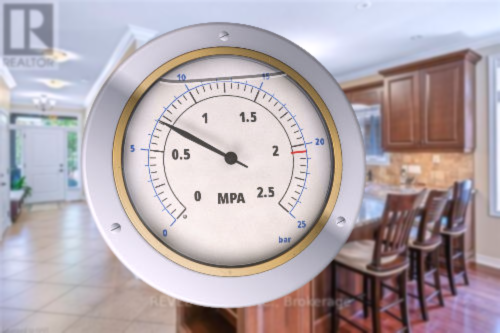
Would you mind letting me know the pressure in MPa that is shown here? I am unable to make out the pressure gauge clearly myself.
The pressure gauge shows 0.7 MPa
